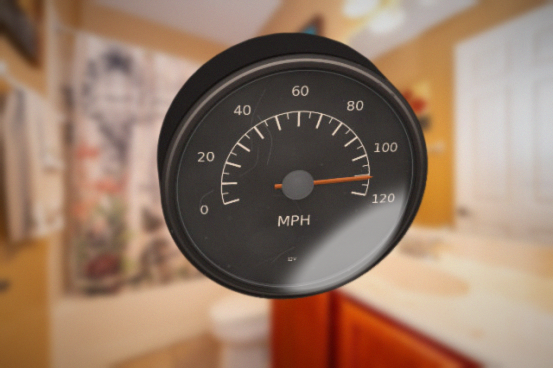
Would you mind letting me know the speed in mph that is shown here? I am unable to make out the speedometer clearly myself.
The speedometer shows 110 mph
